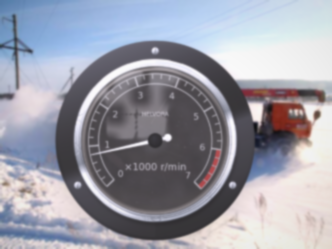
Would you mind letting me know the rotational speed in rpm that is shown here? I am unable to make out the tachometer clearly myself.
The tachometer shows 800 rpm
